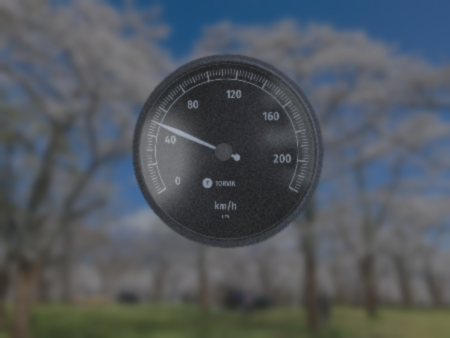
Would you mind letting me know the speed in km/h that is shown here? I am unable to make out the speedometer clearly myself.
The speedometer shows 50 km/h
